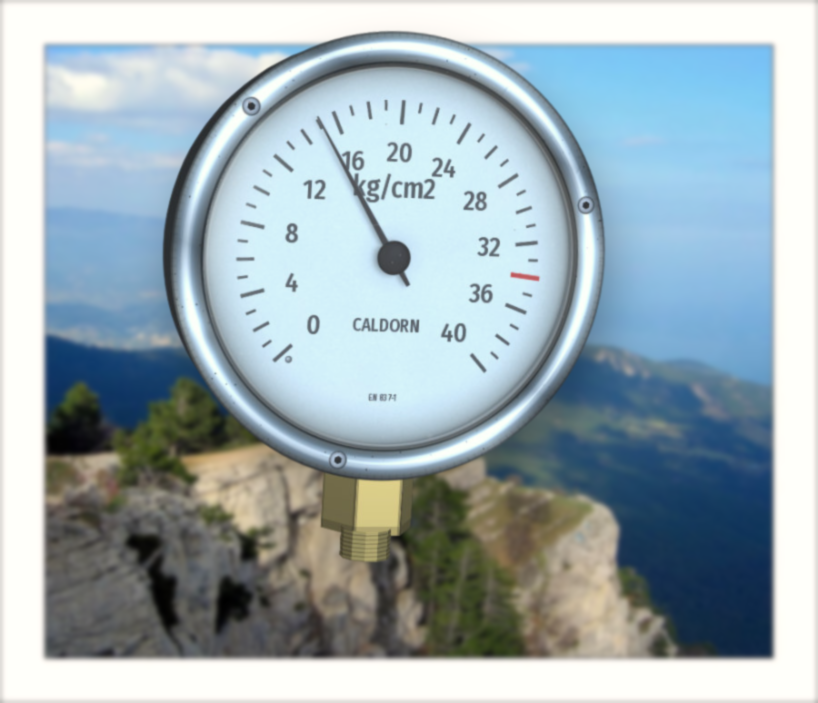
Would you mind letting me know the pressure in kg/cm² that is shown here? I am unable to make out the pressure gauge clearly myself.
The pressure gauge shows 15 kg/cm²
